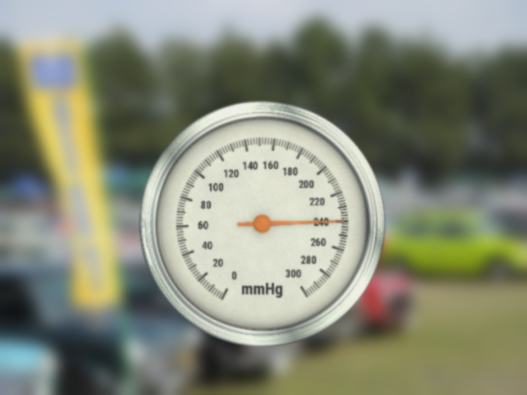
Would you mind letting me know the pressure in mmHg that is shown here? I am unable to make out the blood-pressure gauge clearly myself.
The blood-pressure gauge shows 240 mmHg
